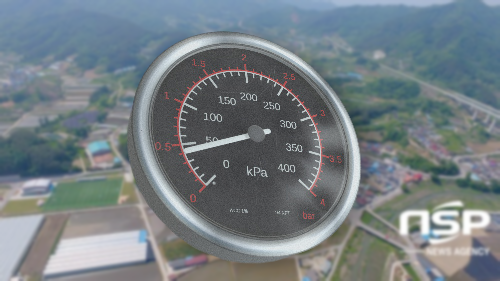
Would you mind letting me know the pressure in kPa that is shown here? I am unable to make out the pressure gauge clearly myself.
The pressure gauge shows 40 kPa
